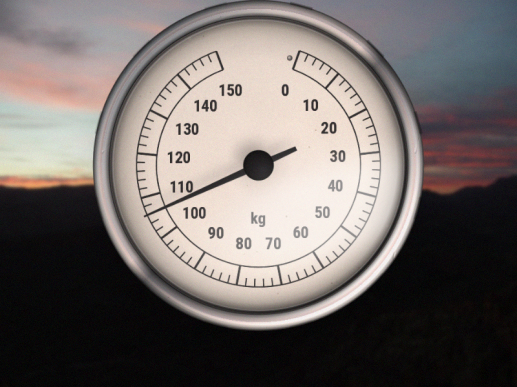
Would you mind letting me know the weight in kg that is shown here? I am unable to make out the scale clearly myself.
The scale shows 106 kg
